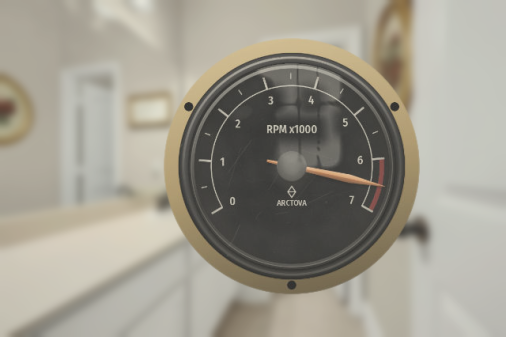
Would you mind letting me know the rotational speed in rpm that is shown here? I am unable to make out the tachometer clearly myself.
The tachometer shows 6500 rpm
